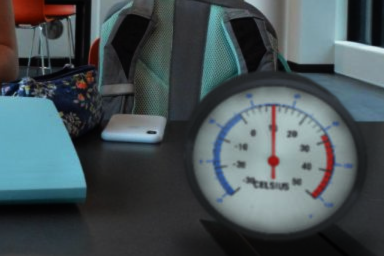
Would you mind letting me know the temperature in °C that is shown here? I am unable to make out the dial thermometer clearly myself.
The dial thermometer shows 10 °C
